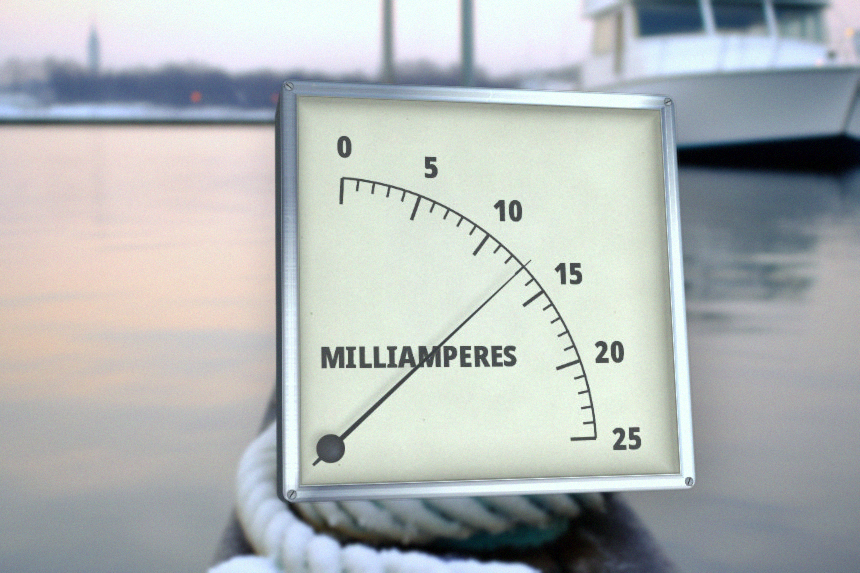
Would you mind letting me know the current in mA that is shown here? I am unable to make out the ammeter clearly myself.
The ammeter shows 13 mA
